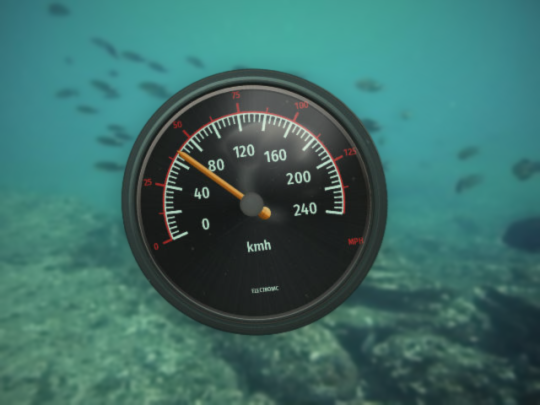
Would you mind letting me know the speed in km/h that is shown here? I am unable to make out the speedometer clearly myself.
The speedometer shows 68 km/h
